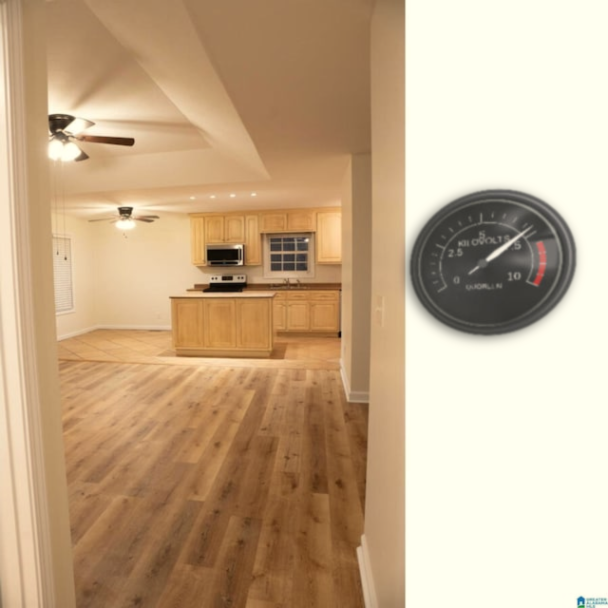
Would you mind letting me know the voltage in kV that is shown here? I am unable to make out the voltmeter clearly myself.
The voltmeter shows 7.25 kV
